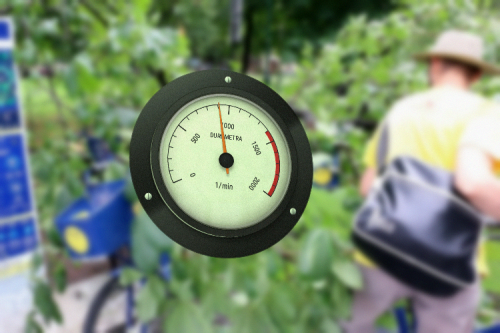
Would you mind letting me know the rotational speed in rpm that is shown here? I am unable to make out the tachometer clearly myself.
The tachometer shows 900 rpm
